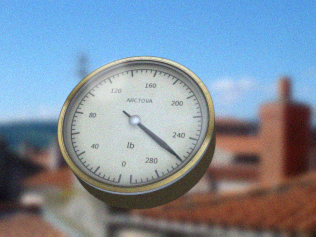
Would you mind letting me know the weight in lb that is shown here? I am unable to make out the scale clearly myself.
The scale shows 260 lb
